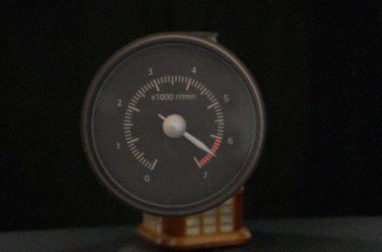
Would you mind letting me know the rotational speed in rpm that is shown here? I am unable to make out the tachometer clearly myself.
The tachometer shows 6500 rpm
